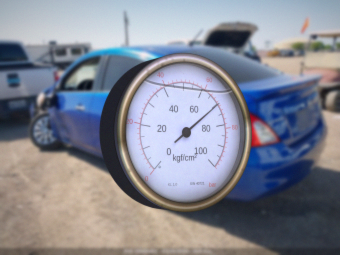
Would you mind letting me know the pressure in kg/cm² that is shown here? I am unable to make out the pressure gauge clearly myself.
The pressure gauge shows 70 kg/cm²
